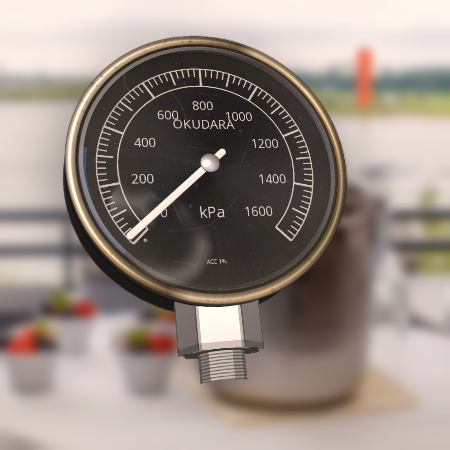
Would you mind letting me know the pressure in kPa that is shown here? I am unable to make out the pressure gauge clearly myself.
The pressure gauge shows 20 kPa
